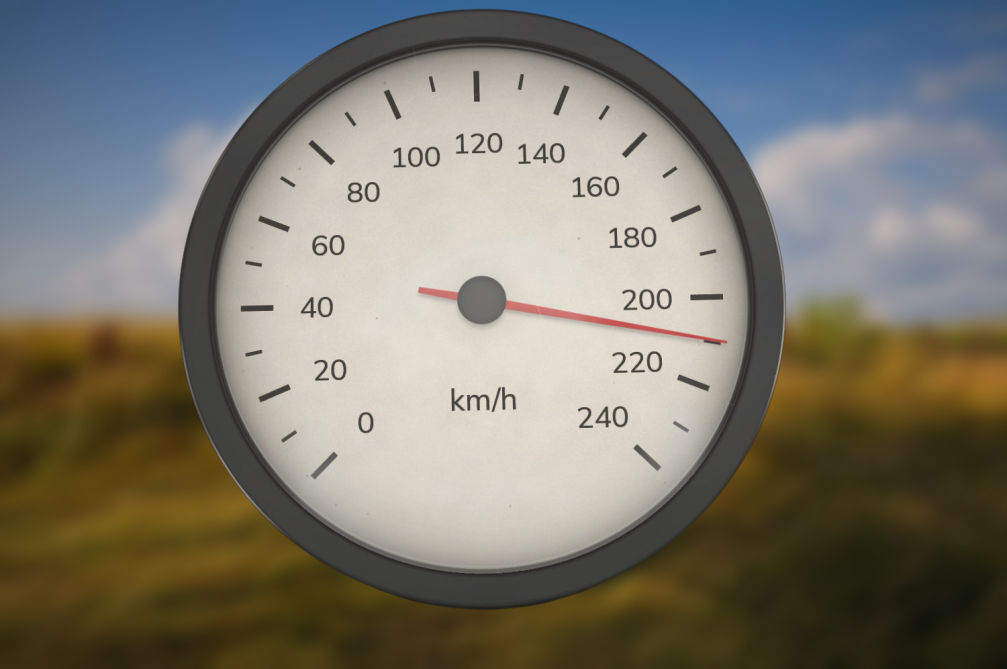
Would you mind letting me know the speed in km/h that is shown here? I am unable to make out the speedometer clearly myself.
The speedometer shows 210 km/h
